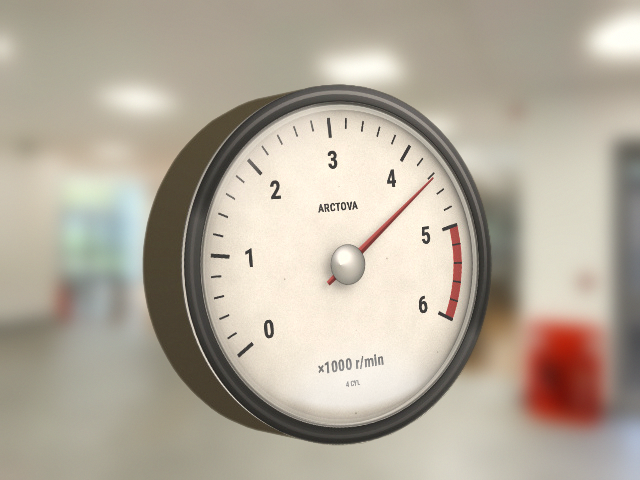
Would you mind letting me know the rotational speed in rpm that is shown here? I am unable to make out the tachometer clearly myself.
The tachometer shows 4400 rpm
